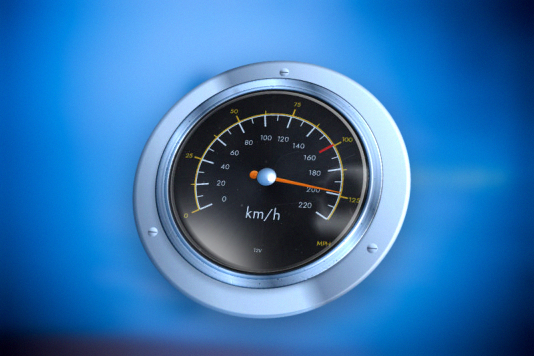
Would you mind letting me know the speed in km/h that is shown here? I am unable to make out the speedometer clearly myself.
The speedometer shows 200 km/h
